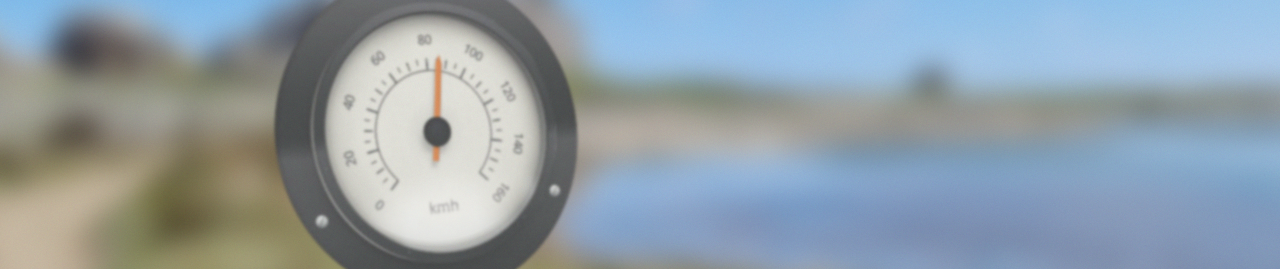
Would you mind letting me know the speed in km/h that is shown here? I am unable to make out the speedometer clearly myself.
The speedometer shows 85 km/h
